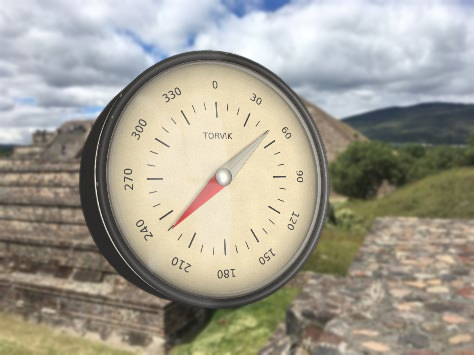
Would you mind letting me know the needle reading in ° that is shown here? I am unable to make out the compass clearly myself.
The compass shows 230 °
